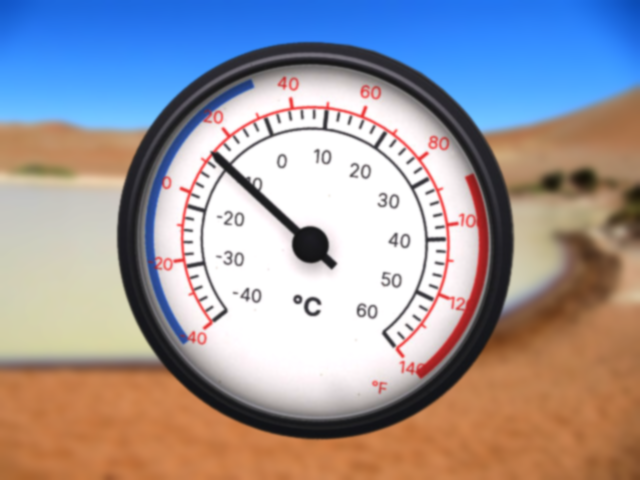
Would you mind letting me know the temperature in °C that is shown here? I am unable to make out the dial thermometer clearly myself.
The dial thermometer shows -10 °C
